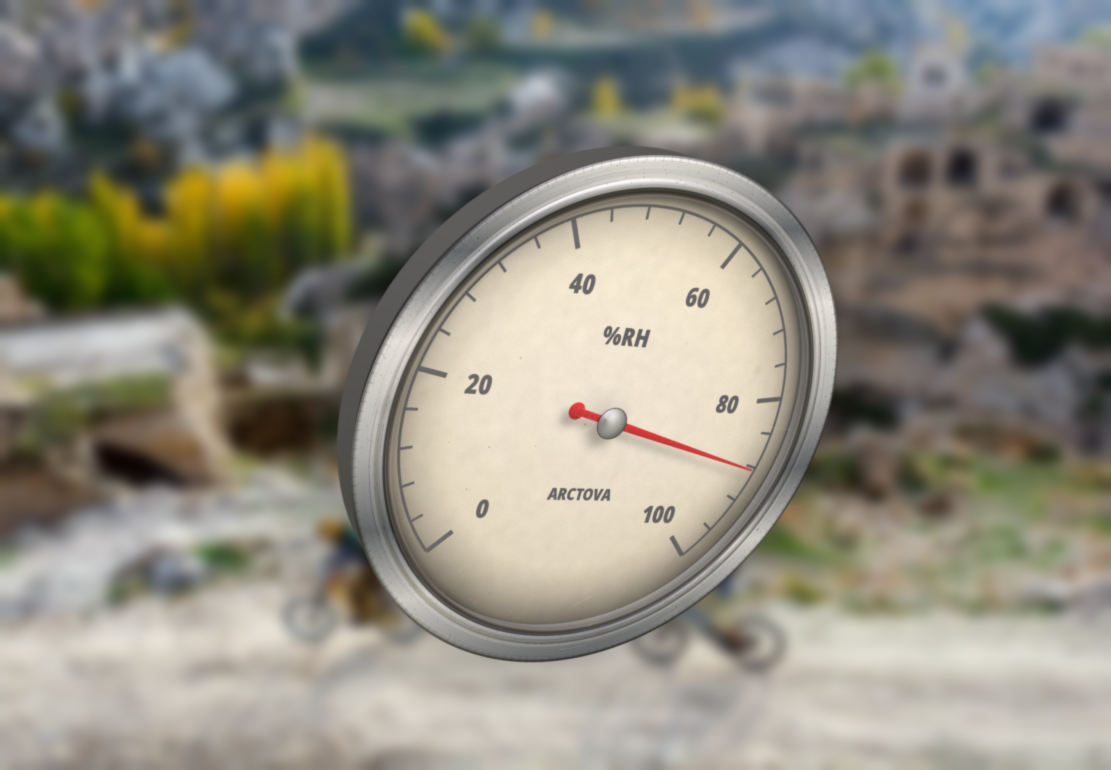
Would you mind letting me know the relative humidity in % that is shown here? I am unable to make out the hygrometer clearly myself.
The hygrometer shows 88 %
